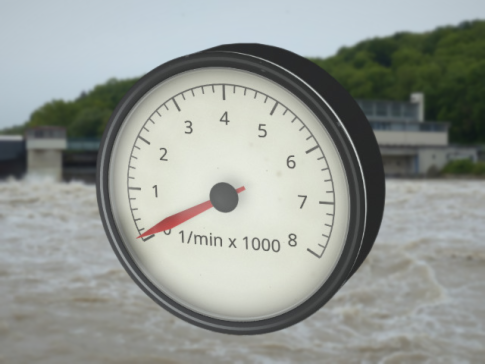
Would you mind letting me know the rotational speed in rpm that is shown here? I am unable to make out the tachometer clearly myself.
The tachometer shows 100 rpm
